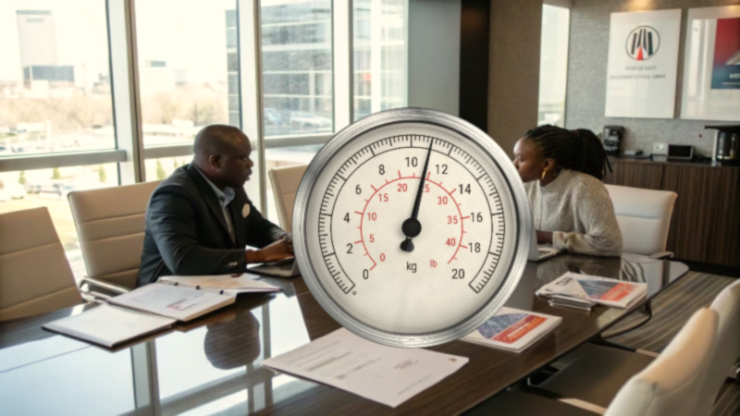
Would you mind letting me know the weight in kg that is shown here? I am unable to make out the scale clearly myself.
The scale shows 11 kg
